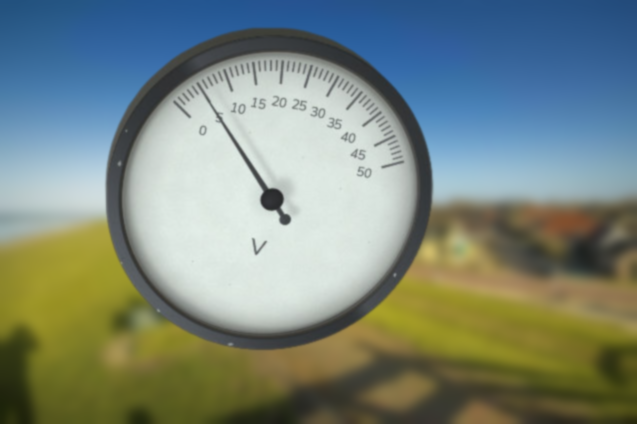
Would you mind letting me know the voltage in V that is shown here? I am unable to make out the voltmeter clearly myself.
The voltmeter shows 5 V
